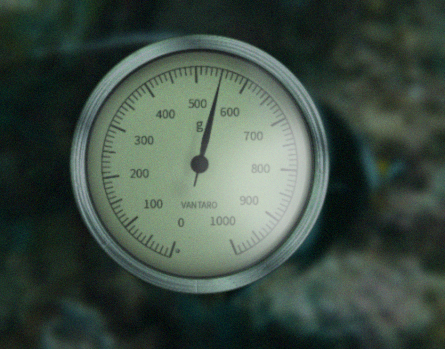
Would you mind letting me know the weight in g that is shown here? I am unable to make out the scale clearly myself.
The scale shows 550 g
